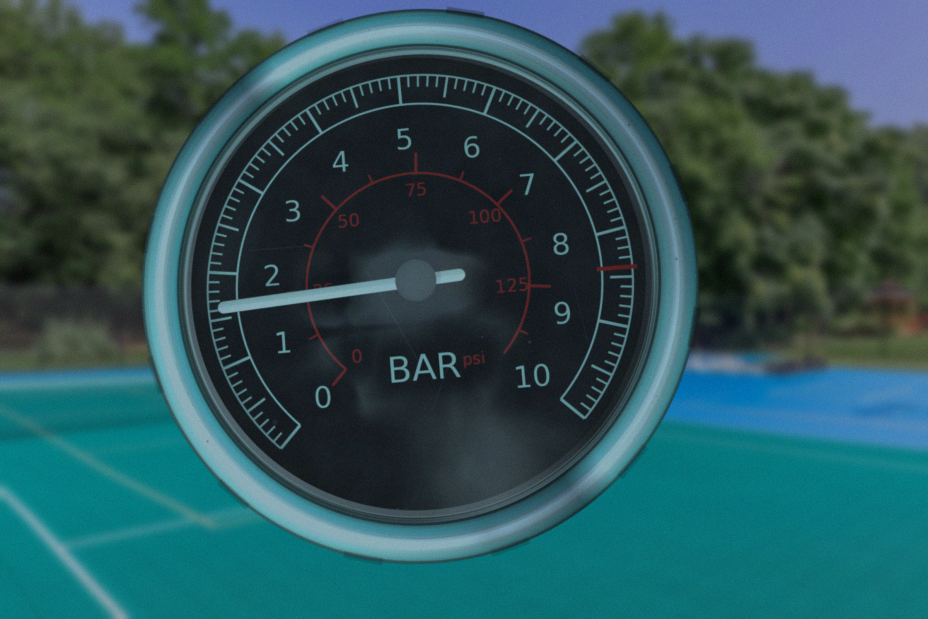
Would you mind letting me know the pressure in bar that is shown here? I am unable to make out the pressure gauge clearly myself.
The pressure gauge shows 1.6 bar
